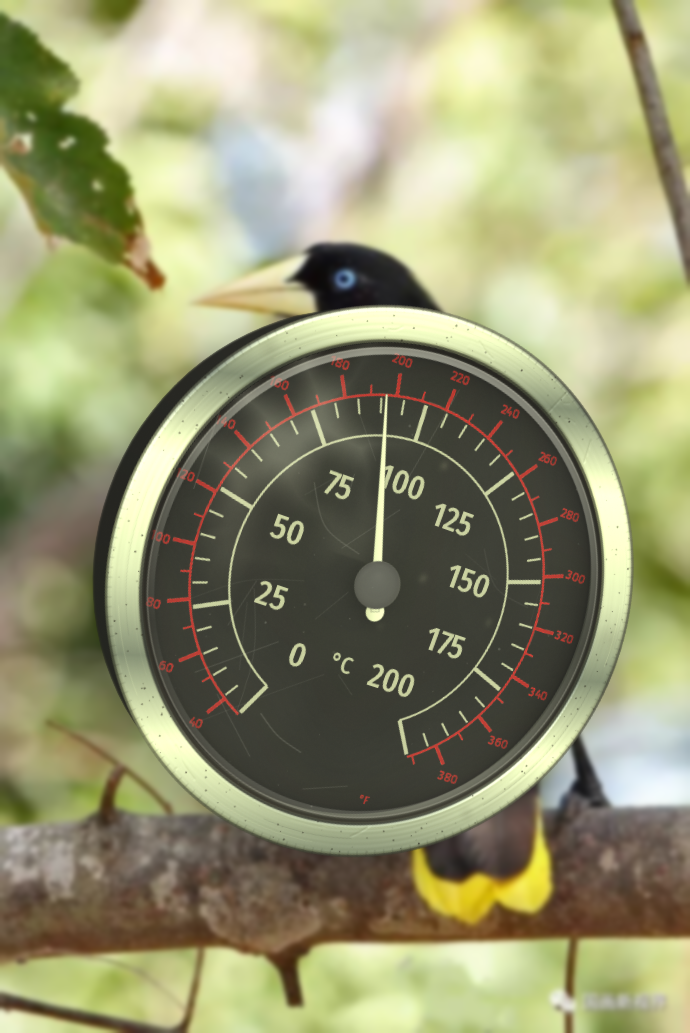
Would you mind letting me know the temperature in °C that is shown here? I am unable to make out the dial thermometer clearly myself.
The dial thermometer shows 90 °C
